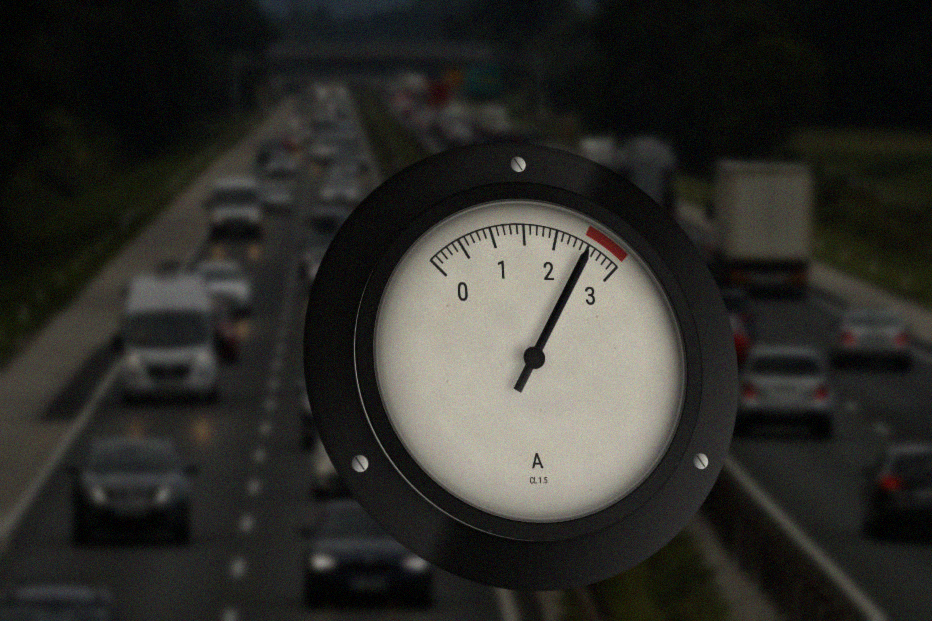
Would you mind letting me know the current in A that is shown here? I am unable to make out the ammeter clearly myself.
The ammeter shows 2.5 A
